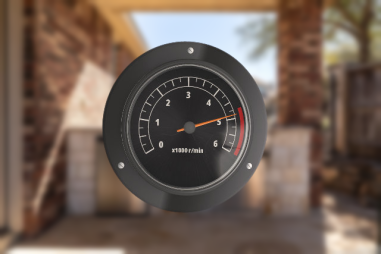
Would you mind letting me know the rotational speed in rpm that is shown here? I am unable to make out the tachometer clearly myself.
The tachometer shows 4875 rpm
